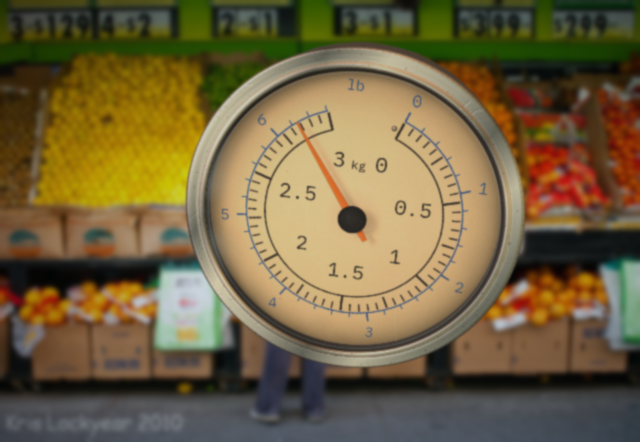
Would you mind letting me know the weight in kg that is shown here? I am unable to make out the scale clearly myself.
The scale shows 2.85 kg
